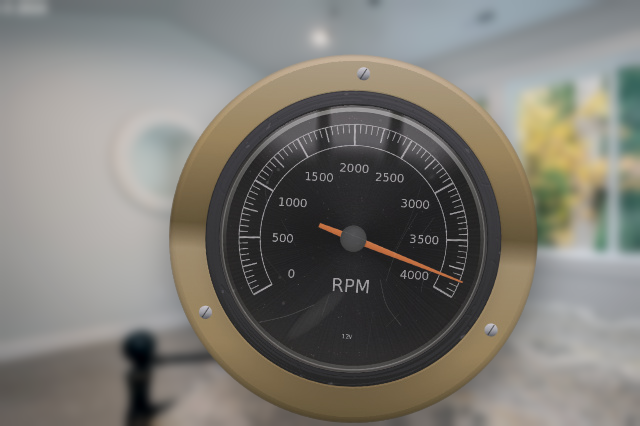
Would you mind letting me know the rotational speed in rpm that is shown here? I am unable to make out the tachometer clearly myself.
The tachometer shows 3850 rpm
